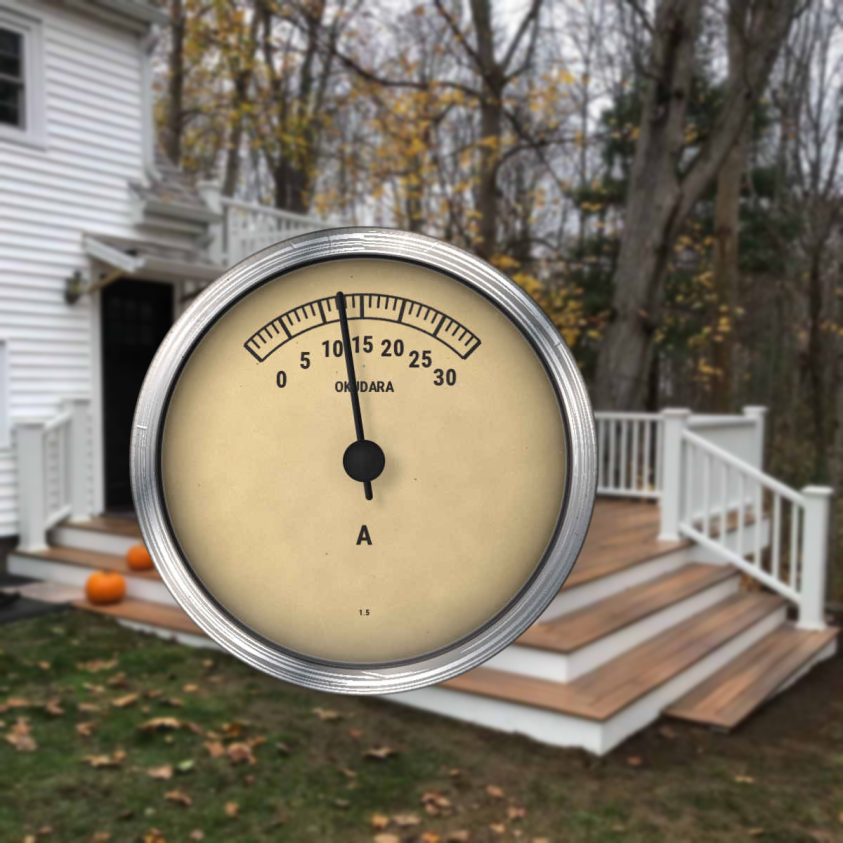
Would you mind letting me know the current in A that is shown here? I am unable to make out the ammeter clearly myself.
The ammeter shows 12.5 A
